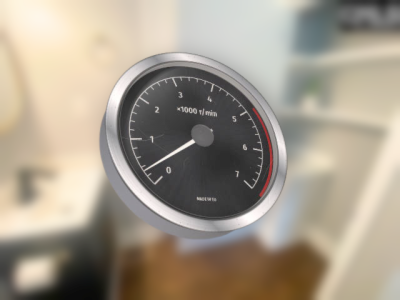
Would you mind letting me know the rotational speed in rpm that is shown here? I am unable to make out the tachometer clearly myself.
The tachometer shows 300 rpm
